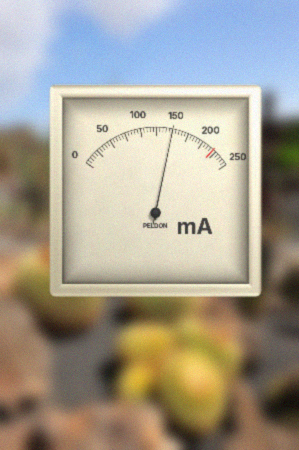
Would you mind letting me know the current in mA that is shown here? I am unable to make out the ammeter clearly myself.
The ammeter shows 150 mA
